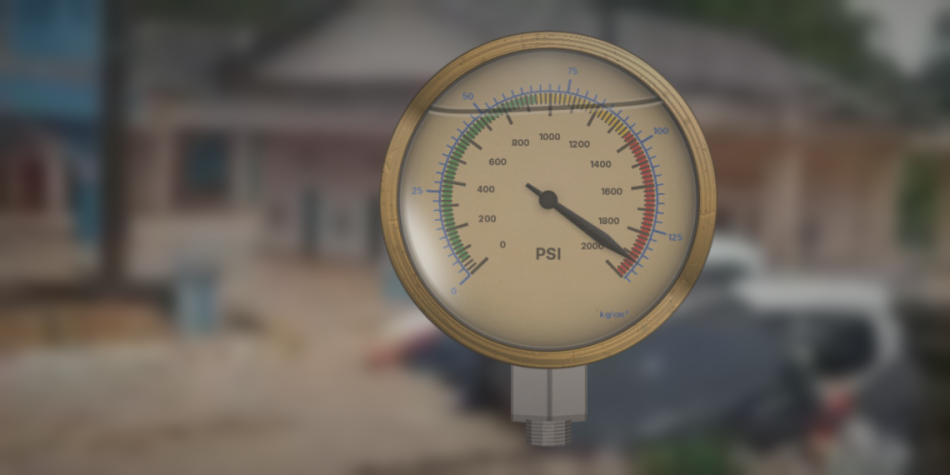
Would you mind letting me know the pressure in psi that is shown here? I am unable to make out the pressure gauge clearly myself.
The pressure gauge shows 1920 psi
